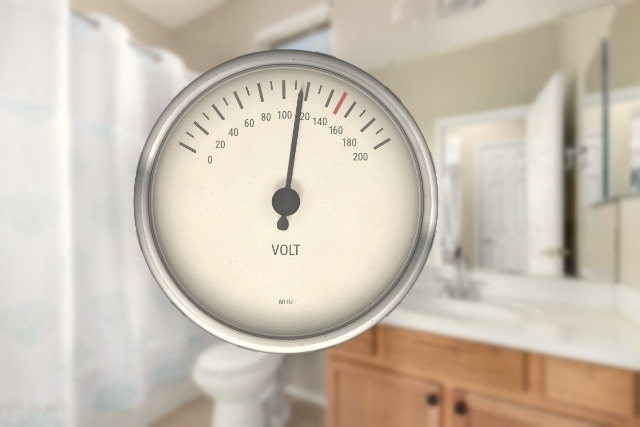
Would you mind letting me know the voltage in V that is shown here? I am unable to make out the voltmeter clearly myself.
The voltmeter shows 115 V
